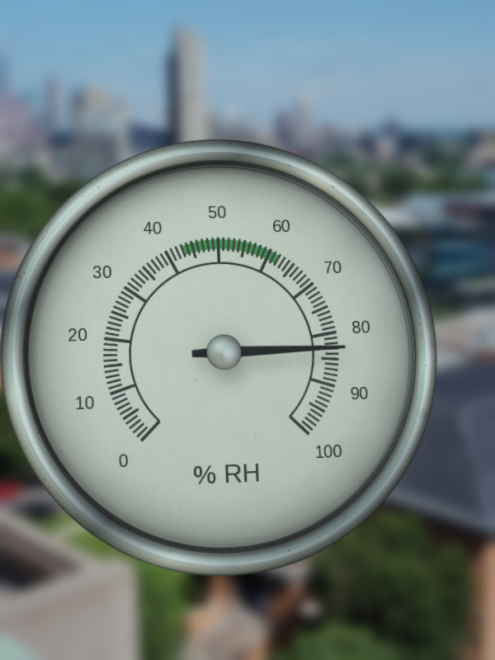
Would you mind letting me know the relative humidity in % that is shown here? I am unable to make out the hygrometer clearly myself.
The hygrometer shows 83 %
